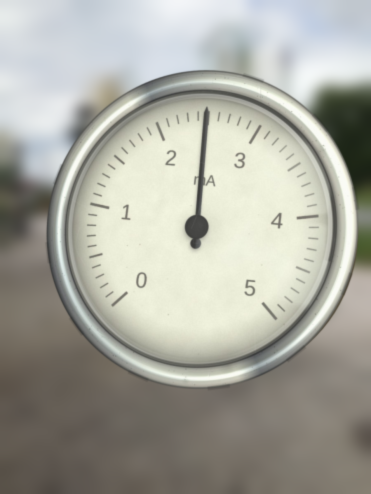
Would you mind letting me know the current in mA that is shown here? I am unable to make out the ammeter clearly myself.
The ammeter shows 2.5 mA
